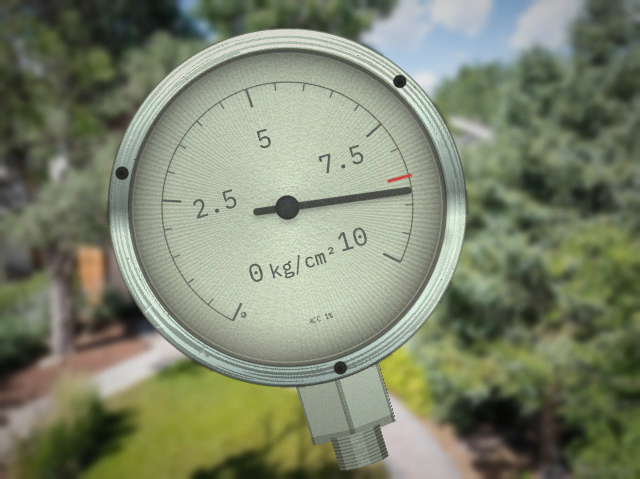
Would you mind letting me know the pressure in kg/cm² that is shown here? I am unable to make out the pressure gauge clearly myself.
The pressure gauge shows 8.75 kg/cm²
